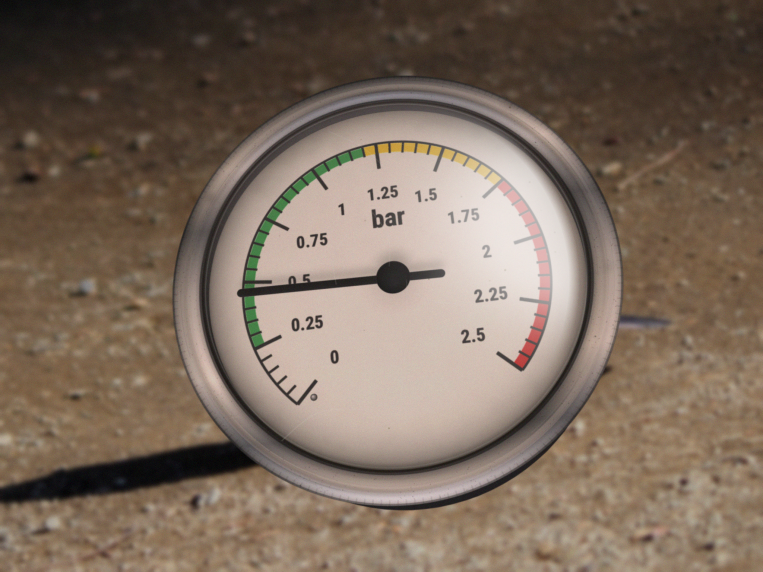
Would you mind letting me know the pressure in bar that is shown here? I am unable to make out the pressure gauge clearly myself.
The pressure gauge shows 0.45 bar
